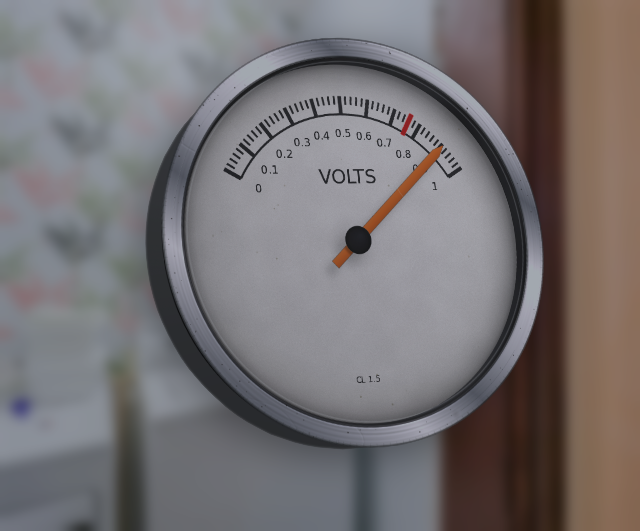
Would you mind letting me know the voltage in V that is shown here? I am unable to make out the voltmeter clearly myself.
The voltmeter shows 0.9 V
